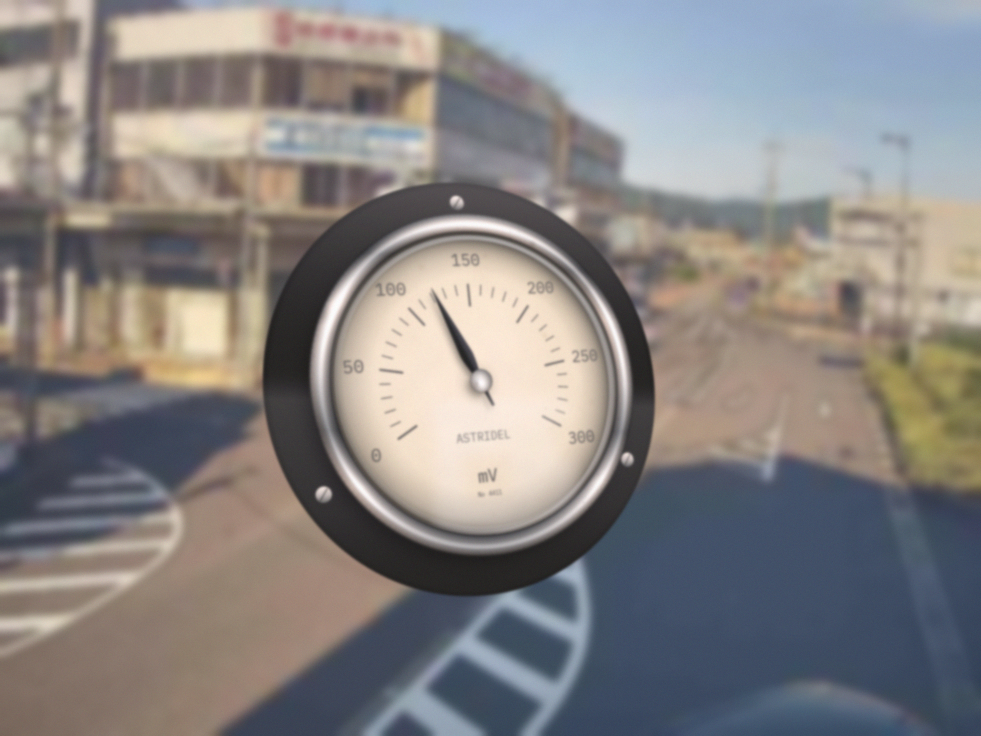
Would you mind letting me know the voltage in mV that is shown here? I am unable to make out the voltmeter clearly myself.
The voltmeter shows 120 mV
